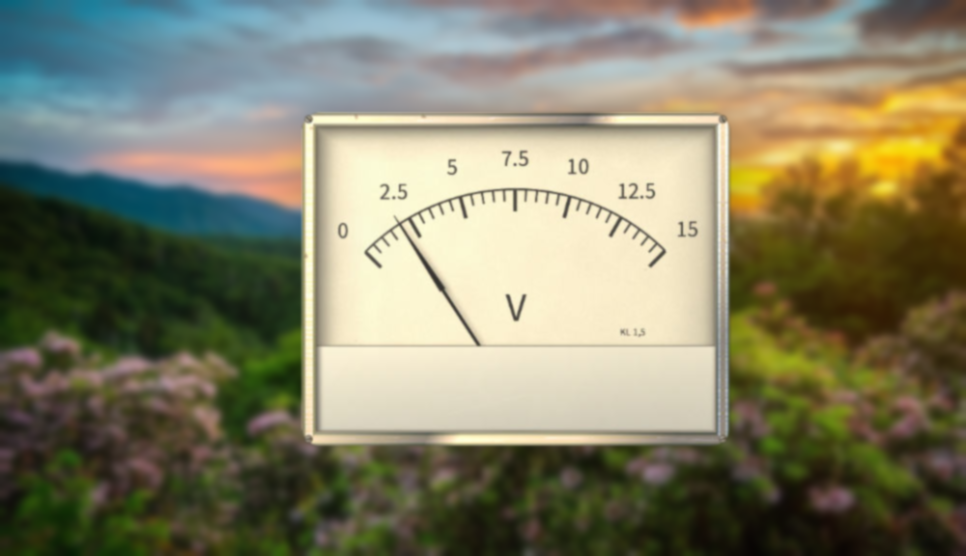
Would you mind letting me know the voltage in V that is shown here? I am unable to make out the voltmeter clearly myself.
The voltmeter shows 2 V
